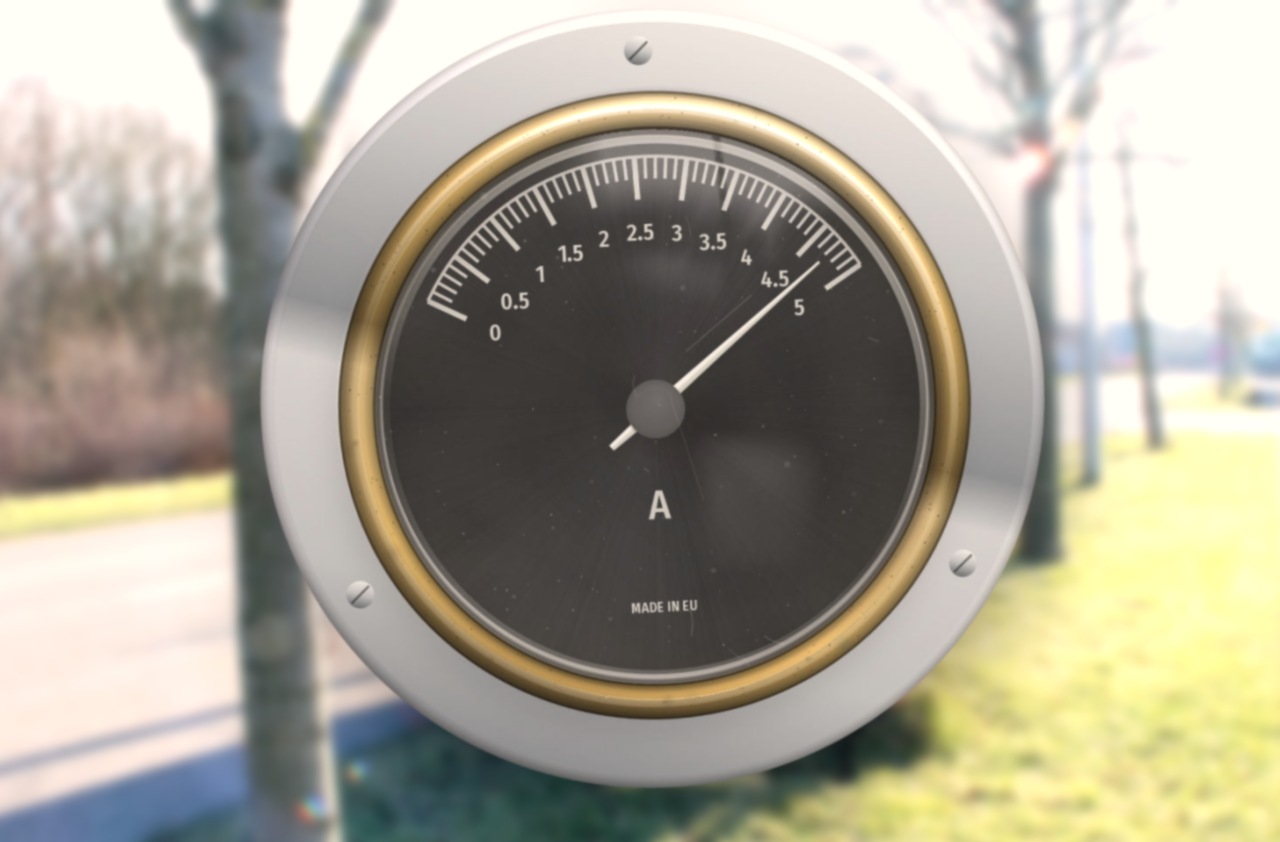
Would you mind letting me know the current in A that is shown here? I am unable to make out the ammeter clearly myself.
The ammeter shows 4.7 A
